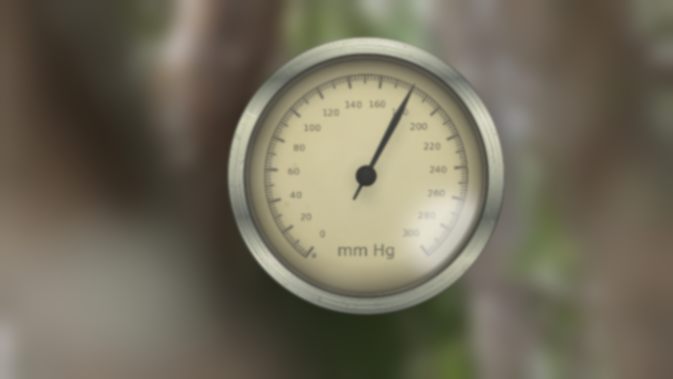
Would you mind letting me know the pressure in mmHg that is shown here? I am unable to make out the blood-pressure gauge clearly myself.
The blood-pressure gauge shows 180 mmHg
